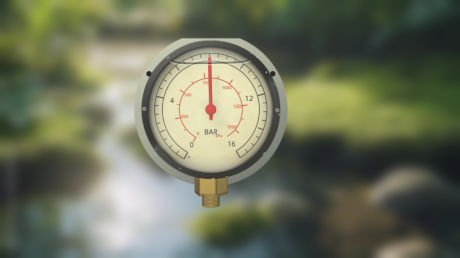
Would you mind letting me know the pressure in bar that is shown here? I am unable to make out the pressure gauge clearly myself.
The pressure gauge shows 8 bar
